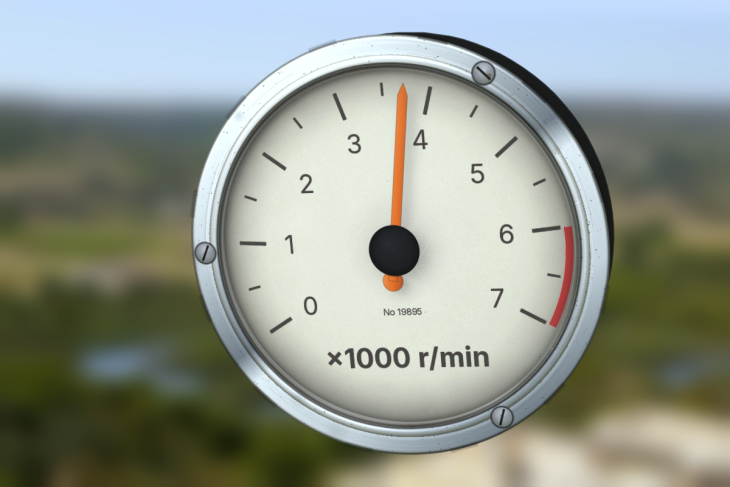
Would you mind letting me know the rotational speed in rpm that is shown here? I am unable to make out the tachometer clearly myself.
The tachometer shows 3750 rpm
